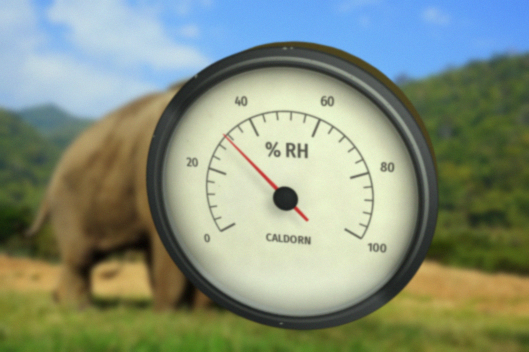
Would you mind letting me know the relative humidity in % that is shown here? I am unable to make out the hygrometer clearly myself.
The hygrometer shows 32 %
